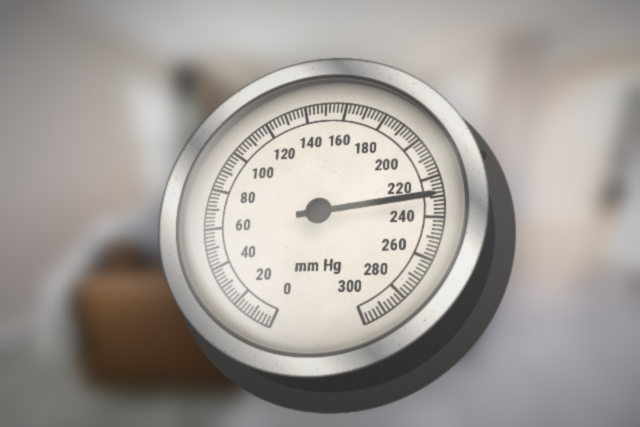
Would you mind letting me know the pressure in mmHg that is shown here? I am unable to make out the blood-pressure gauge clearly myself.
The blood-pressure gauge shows 230 mmHg
